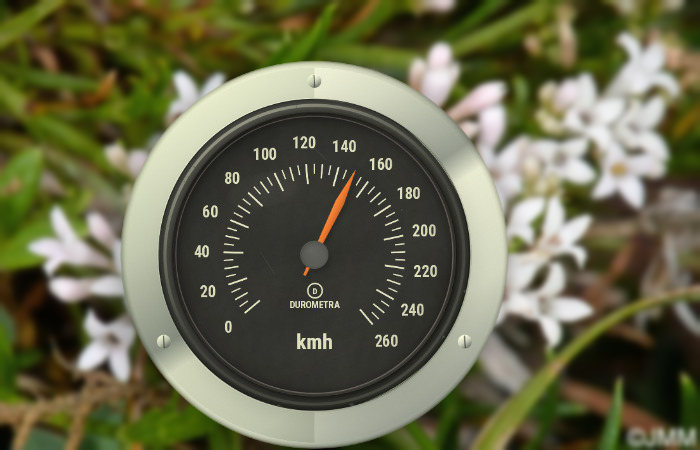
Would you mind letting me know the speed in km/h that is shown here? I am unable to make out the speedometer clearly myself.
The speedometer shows 150 km/h
